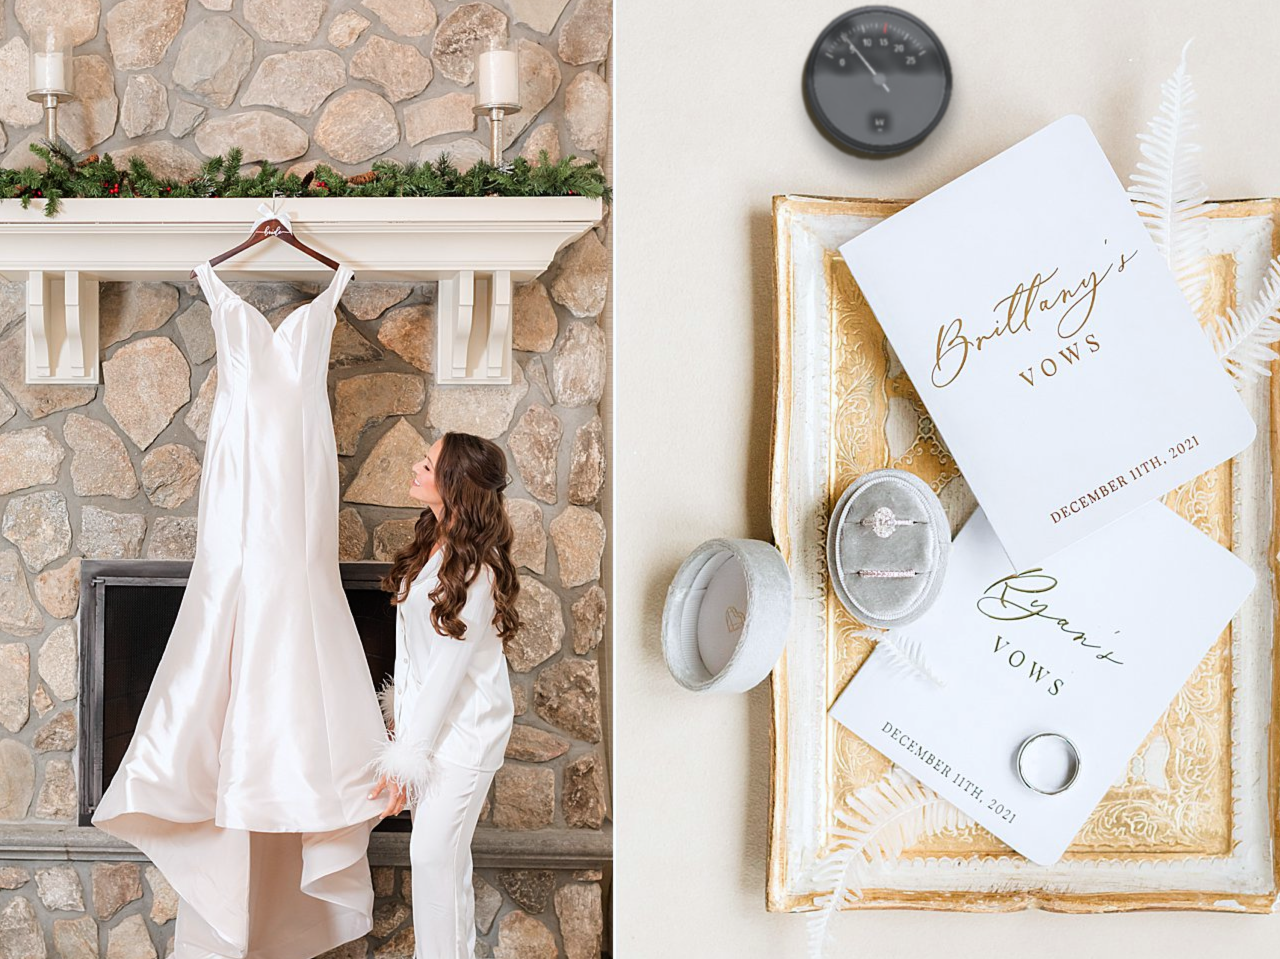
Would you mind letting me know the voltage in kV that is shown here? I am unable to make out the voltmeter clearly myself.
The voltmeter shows 5 kV
